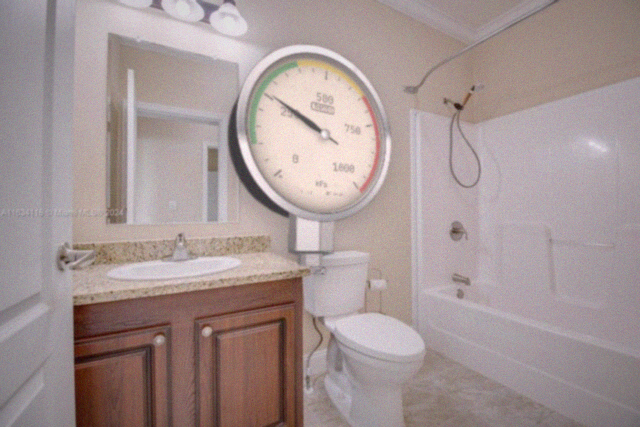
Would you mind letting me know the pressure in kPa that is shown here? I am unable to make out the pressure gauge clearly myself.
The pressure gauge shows 250 kPa
